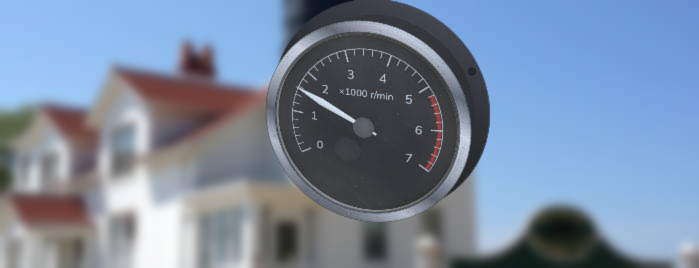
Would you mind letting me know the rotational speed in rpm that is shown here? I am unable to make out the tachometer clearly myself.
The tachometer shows 1600 rpm
